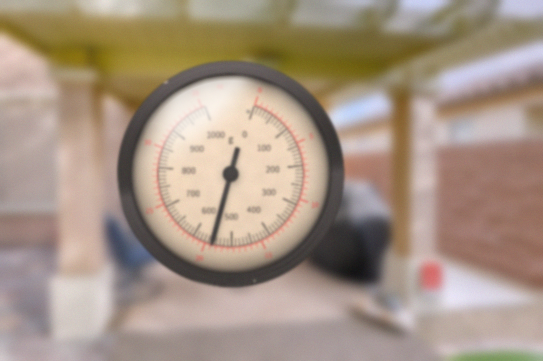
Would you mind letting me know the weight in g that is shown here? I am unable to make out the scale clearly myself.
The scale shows 550 g
